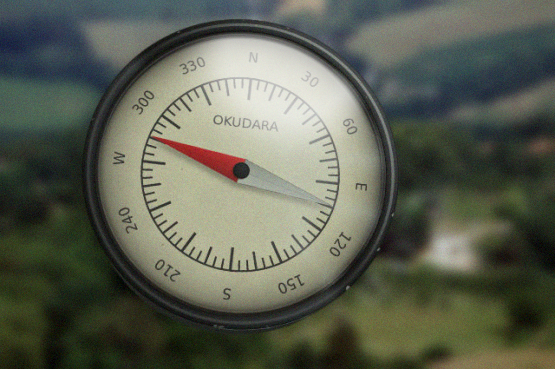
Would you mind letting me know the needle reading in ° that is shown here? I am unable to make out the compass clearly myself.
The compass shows 285 °
